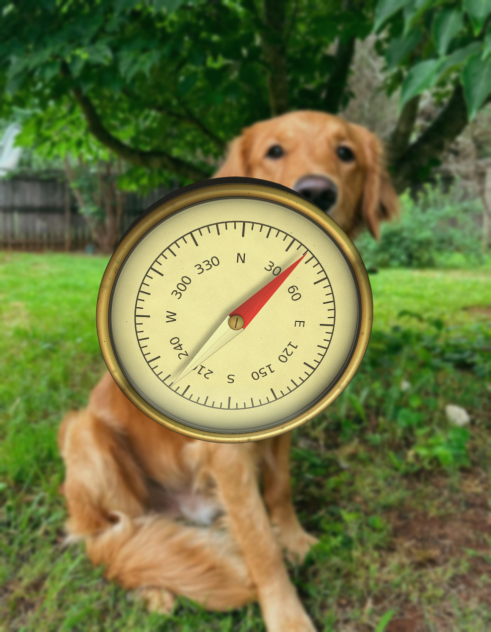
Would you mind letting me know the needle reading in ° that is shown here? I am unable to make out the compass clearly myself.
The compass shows 40 °
